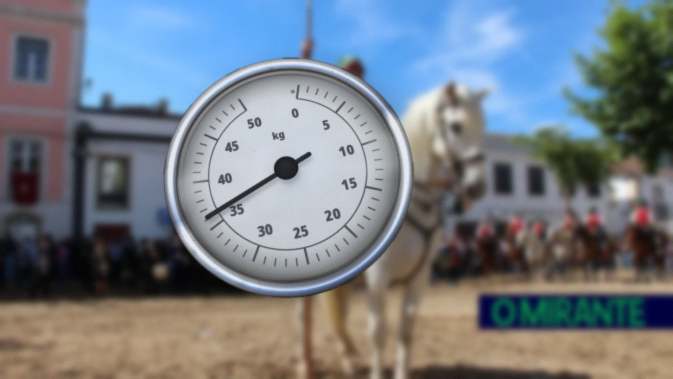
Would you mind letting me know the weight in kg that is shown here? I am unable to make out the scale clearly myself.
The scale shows 36 kg
